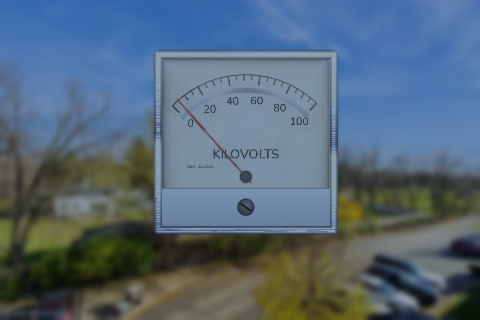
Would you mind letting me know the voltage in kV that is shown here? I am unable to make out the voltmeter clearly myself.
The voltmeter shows 5 kV
